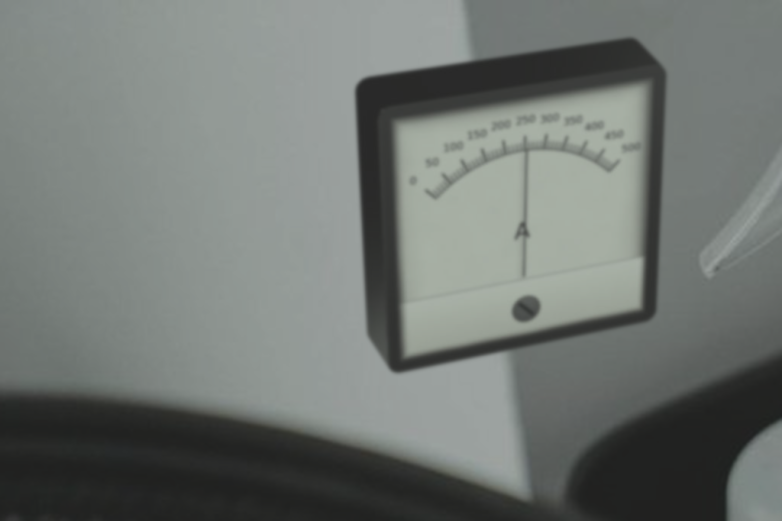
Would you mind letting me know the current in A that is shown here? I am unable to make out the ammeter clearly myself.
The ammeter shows 250 A
